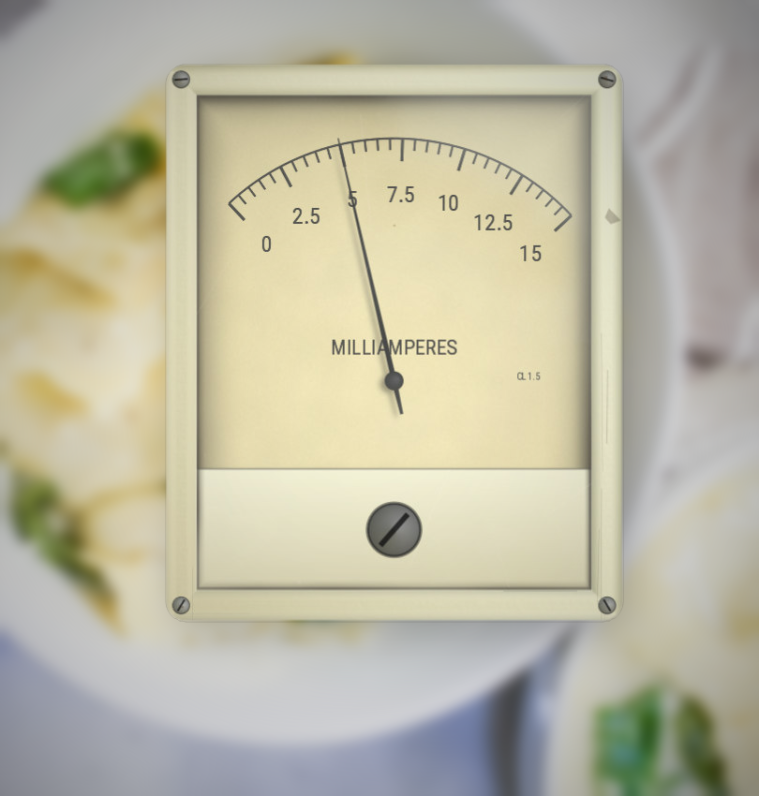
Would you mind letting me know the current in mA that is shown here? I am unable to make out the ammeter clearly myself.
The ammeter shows 5 mA
